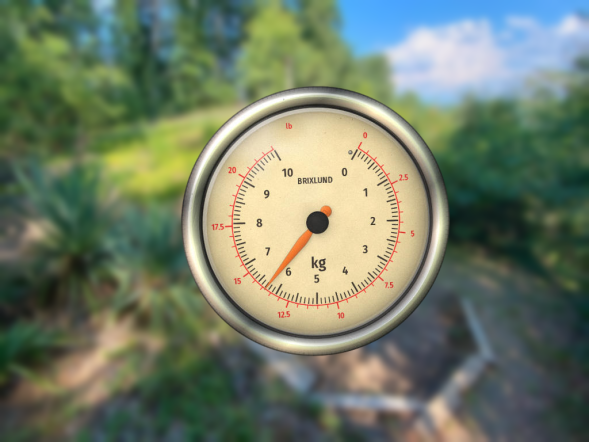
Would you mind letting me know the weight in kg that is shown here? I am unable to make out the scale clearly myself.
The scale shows 6.3 kg
